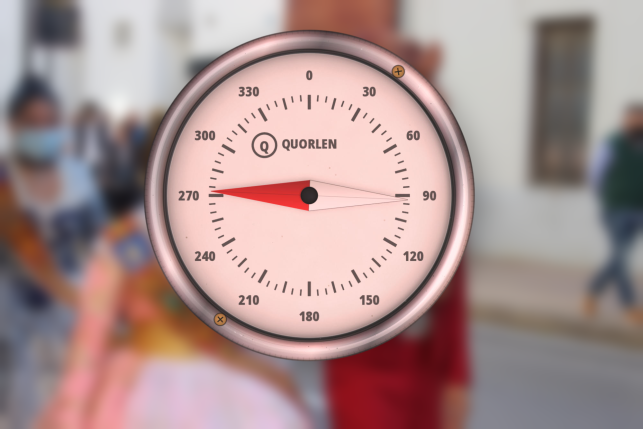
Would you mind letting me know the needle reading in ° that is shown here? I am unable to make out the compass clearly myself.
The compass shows 272.5 °
